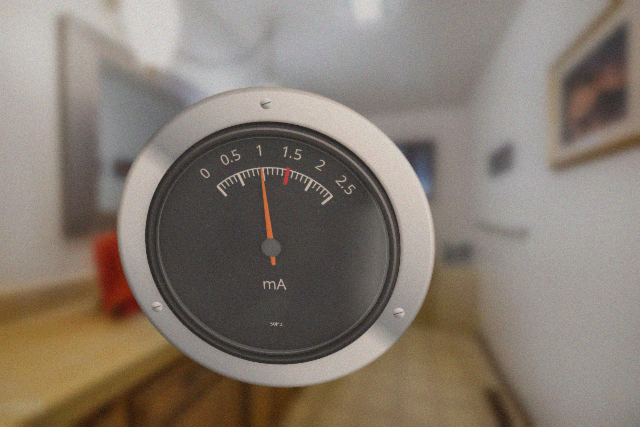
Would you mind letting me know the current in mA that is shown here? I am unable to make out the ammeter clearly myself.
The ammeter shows 1 mA
